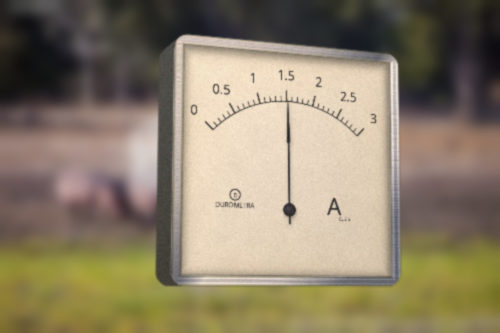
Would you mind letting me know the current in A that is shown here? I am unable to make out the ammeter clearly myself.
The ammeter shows 1.5 A
